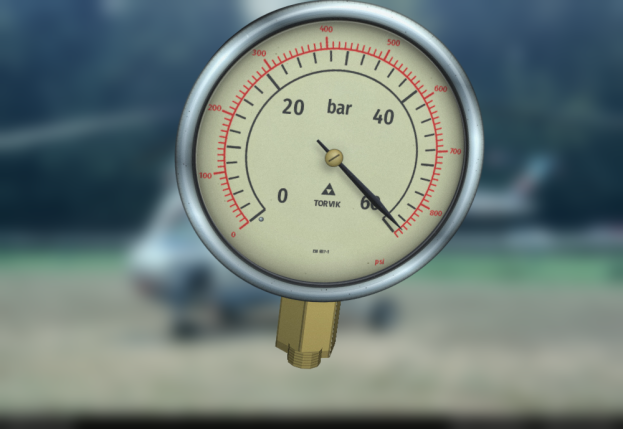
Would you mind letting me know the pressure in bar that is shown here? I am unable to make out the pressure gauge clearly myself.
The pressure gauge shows 59 bar
